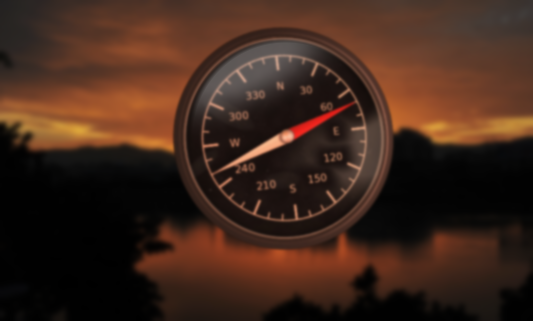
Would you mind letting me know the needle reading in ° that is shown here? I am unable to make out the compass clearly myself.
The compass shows 70 °
